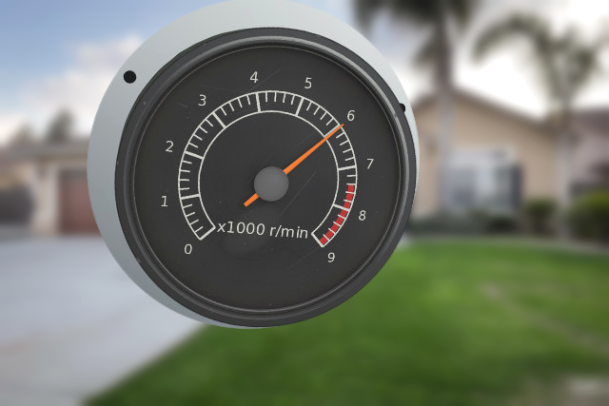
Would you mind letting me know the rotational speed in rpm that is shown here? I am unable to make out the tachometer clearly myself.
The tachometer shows 6000 rpm
